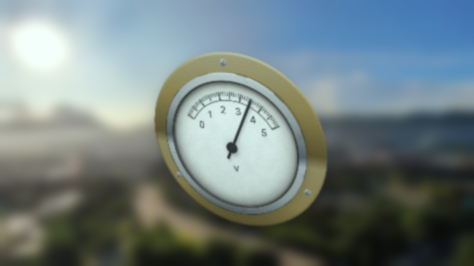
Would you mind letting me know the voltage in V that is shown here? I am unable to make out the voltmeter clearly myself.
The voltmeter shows 3.5 V
